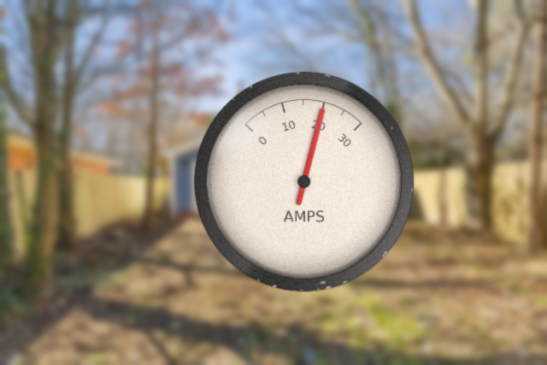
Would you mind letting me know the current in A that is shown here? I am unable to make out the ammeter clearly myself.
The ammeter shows 20 A
